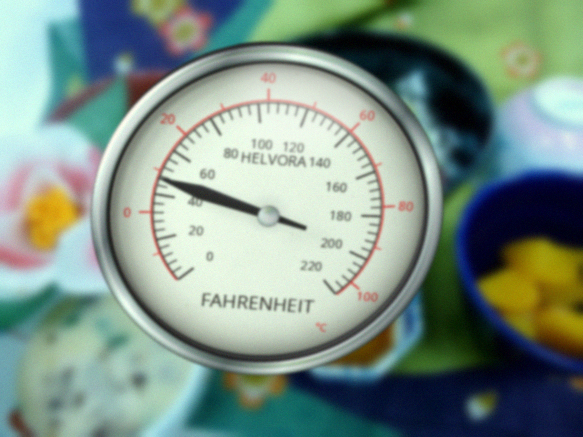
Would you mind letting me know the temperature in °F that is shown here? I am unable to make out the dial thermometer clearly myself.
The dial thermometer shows 48 °F
